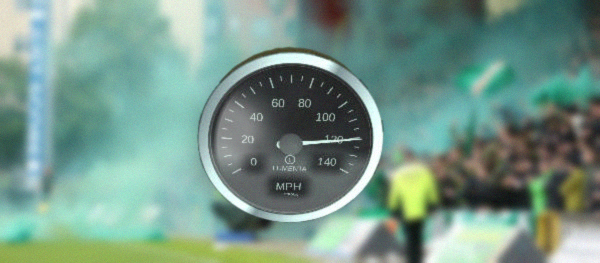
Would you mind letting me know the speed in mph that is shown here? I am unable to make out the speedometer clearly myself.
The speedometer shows 120 mph
